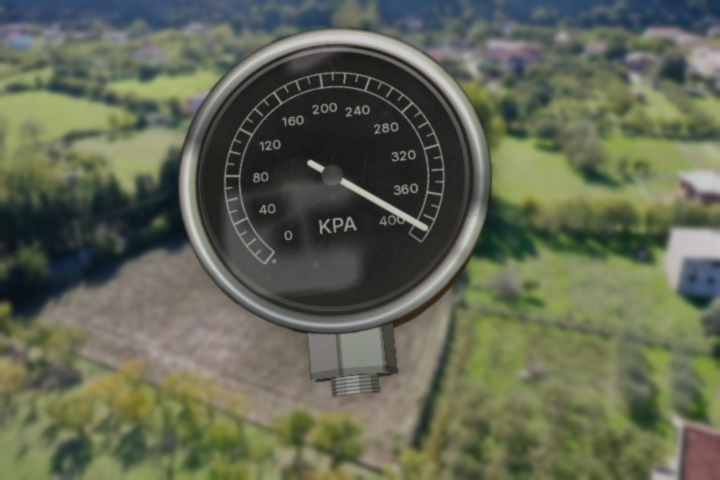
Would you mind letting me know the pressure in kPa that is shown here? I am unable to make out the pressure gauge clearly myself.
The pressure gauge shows 390 kPa
